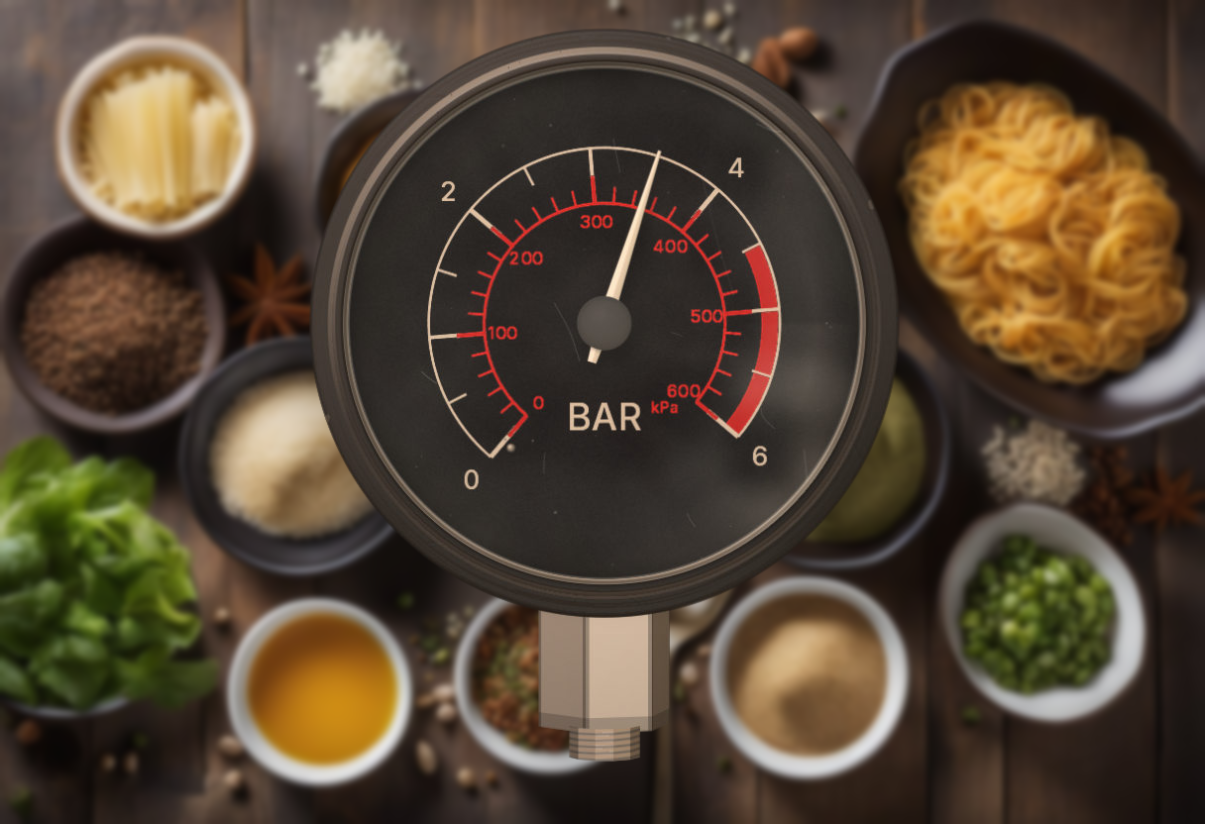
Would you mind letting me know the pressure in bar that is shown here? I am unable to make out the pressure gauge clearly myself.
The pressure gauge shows 3.5 bar
